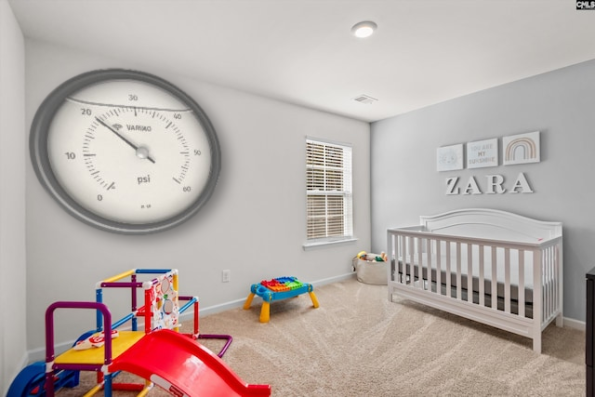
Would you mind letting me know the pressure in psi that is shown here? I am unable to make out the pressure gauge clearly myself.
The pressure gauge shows 20 psi
